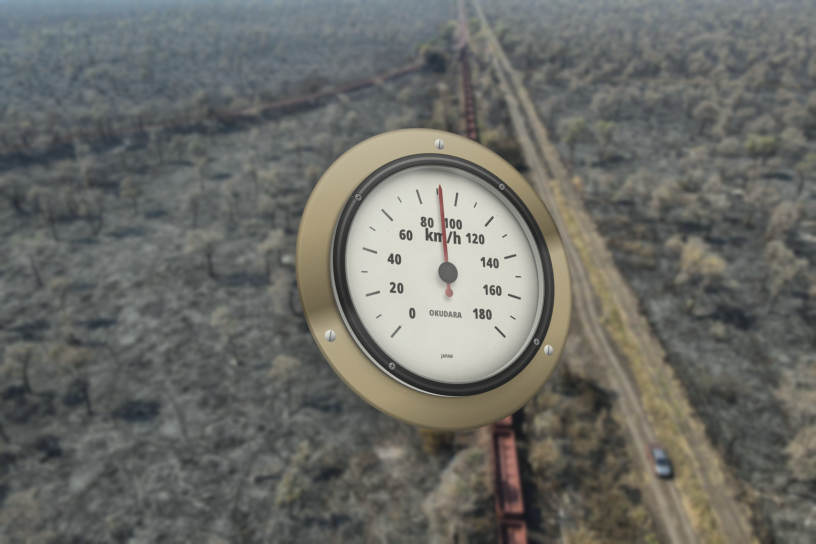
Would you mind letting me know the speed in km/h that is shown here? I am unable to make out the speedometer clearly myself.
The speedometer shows 90 km/h
